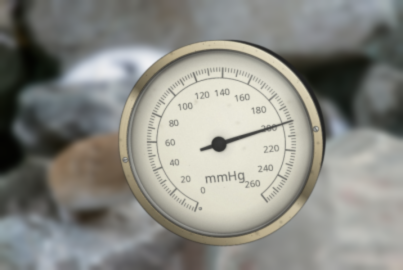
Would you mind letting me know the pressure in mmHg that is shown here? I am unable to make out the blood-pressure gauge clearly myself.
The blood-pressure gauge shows 200 mmHg
